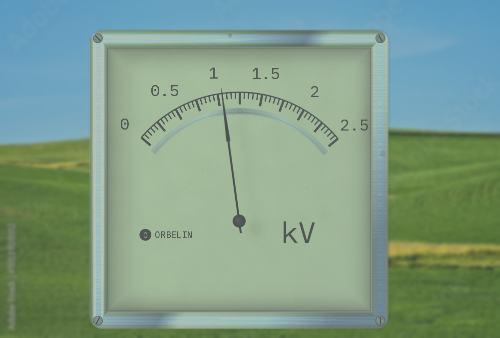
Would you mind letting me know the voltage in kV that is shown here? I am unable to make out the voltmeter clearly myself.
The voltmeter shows 1.05 kV
